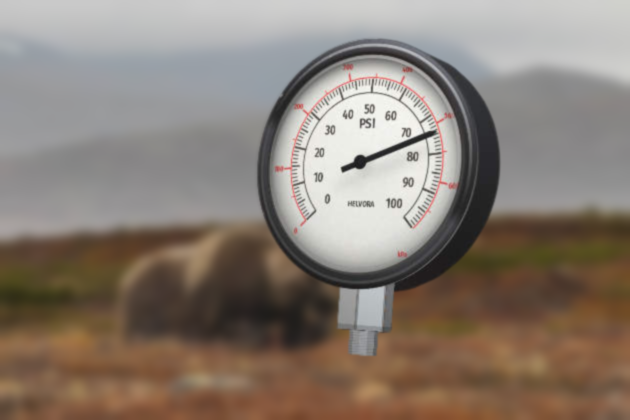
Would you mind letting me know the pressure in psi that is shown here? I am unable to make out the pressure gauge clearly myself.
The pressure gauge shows 75 psi
